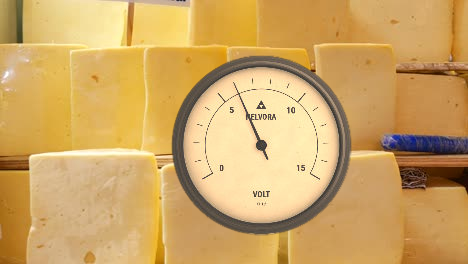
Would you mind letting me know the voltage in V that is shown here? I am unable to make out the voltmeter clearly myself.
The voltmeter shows 6 V
